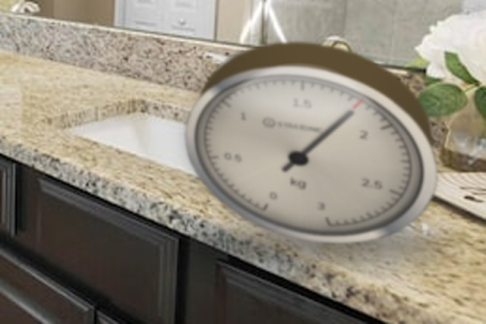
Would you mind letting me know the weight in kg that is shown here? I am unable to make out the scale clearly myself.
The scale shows 1.8 kg
